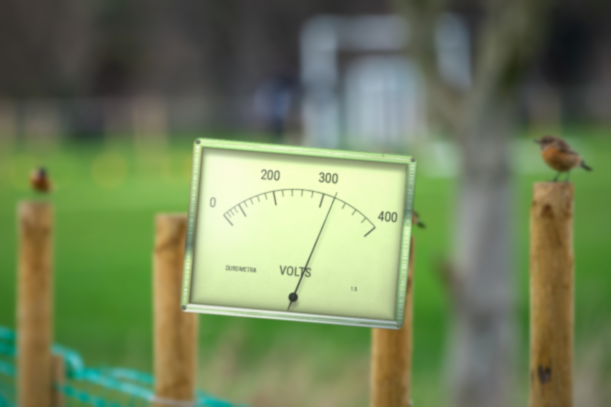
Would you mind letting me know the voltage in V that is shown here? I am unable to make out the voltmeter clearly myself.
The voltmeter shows 320 V
